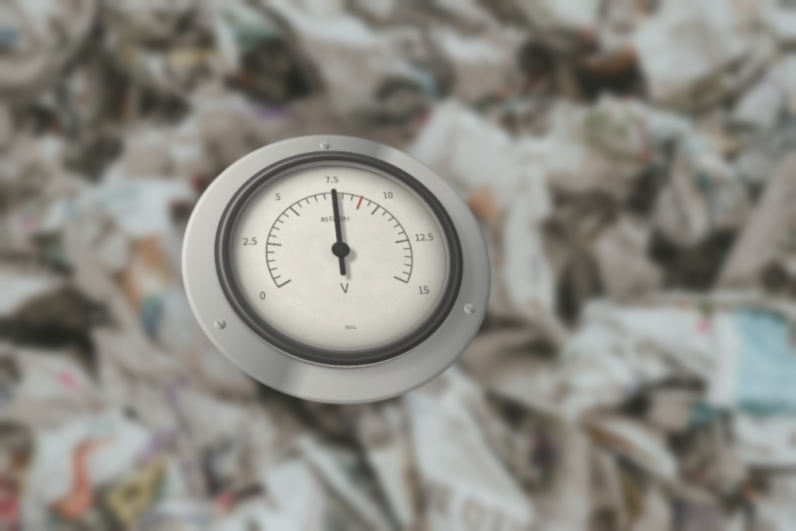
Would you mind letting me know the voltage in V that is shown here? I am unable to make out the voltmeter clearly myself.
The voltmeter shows 7.5 V
